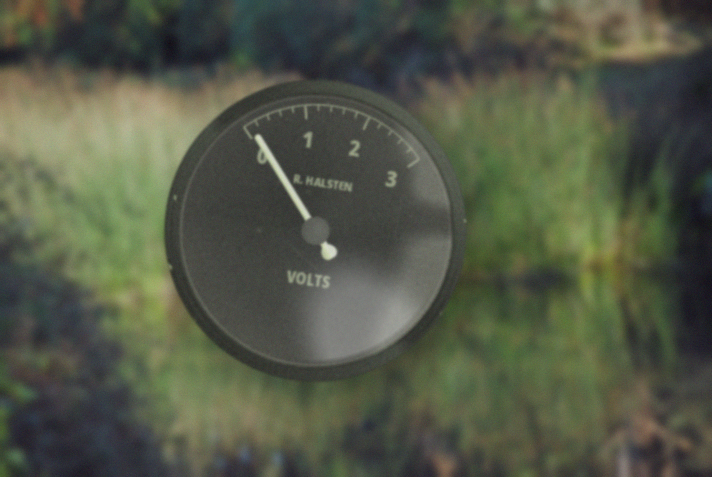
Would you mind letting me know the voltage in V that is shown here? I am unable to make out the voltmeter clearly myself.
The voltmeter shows 0.1 V
